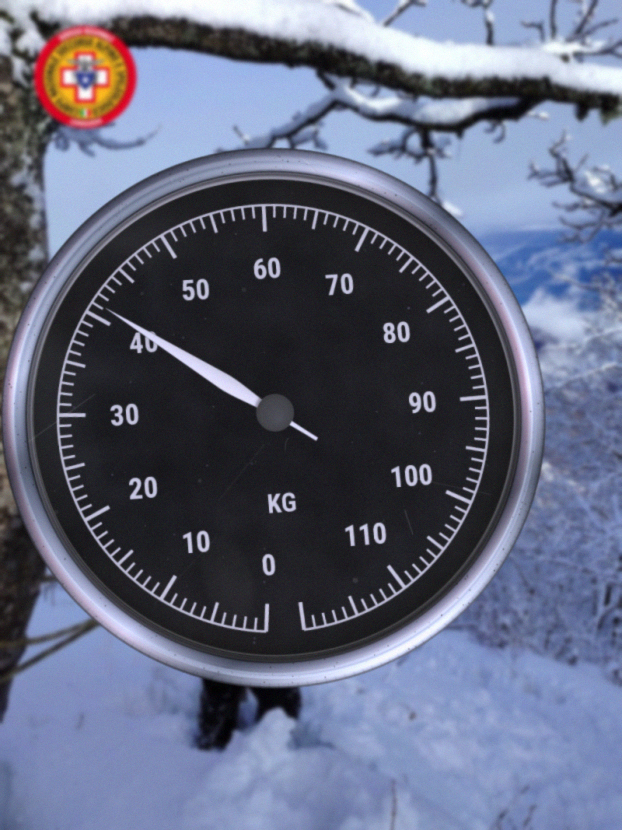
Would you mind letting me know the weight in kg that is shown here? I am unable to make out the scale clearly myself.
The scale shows 41 kg
